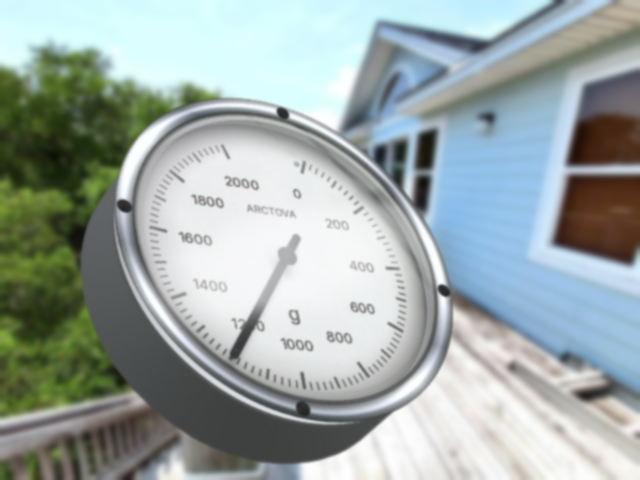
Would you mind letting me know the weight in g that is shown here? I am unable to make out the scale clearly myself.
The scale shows 1200 g
